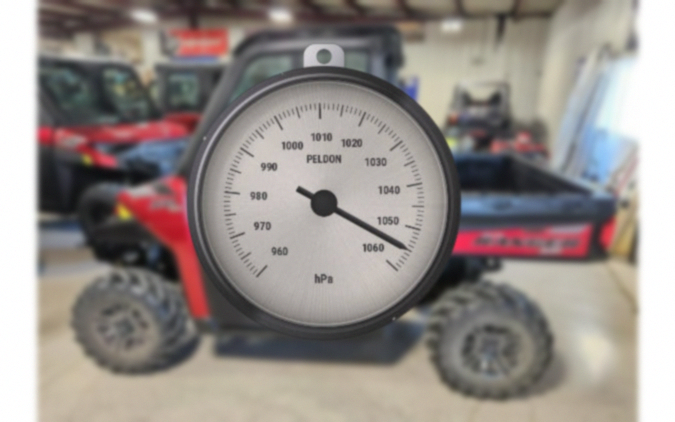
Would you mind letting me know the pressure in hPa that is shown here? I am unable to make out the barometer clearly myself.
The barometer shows 1055 hPa
